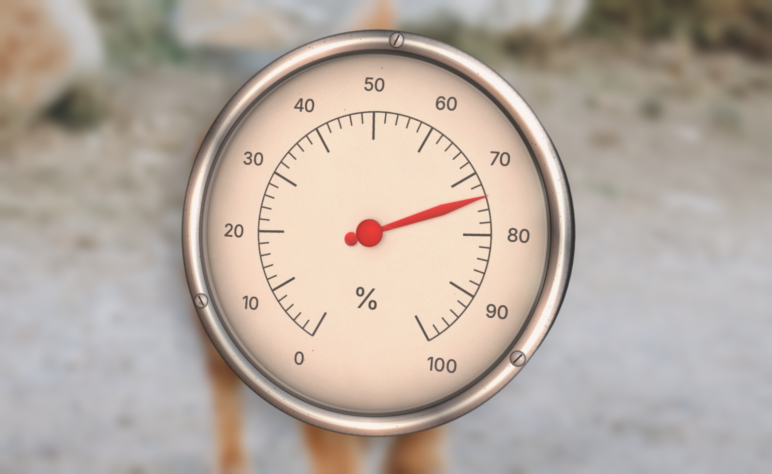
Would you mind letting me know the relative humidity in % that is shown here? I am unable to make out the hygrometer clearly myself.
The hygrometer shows 74 %
